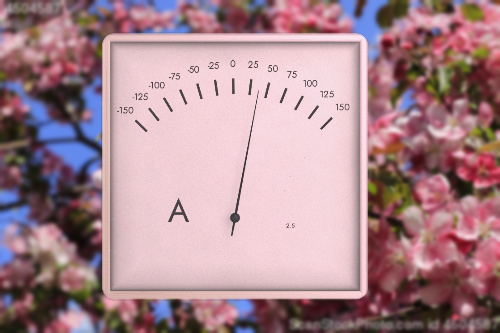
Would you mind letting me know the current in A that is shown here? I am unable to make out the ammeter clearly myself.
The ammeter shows 37.5 A
